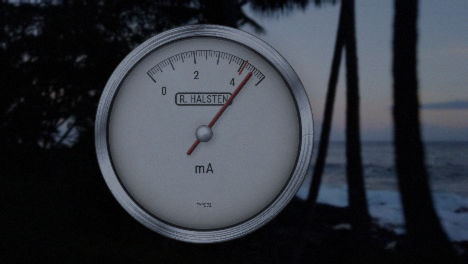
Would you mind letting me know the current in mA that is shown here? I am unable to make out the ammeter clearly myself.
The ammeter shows 4.5 mA
